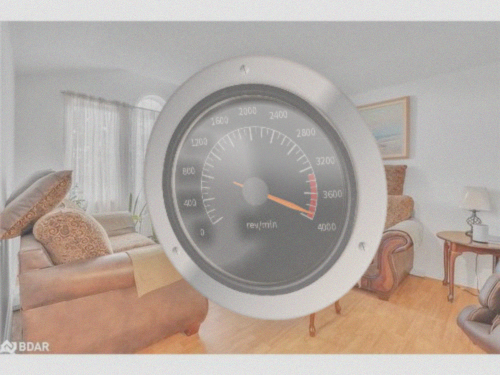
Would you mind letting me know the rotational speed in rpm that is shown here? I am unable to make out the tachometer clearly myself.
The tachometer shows 3900 rpm
